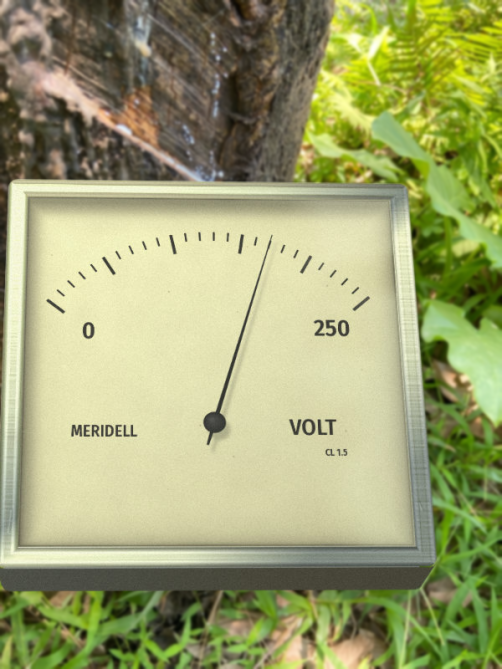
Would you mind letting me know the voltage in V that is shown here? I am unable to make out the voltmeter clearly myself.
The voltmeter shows 170 V
